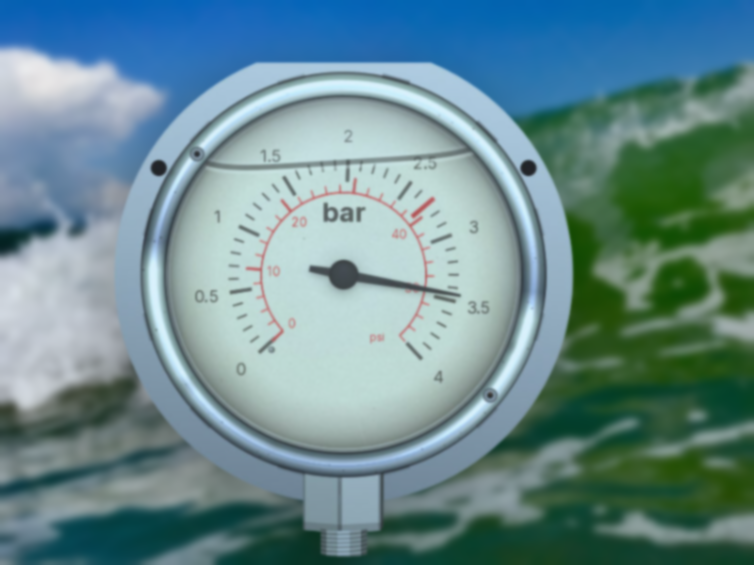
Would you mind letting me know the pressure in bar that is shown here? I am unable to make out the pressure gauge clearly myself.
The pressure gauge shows 3.45 bar
